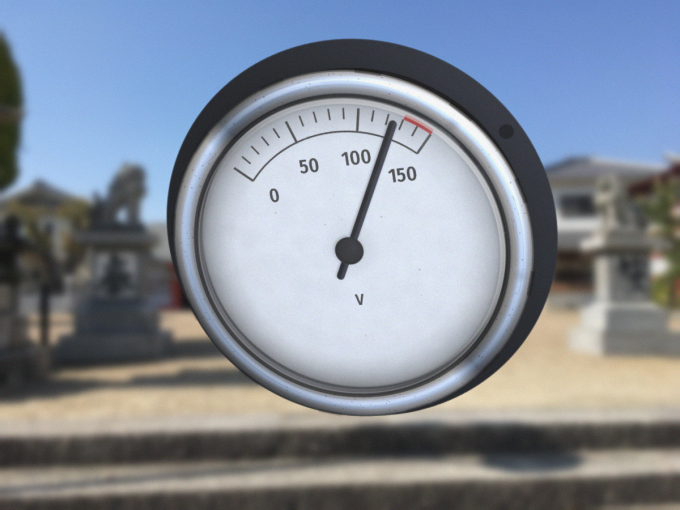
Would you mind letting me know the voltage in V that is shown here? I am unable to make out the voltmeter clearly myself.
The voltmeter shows 125 V
